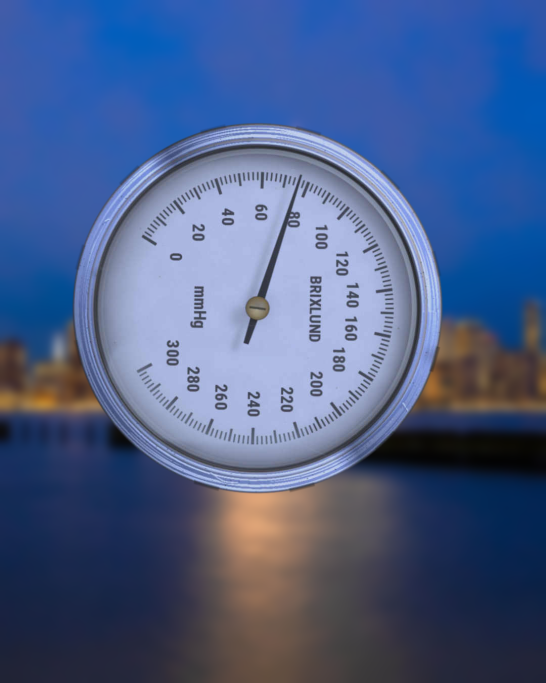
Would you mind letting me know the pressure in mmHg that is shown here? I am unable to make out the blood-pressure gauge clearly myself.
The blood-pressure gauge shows 76 mmHg
